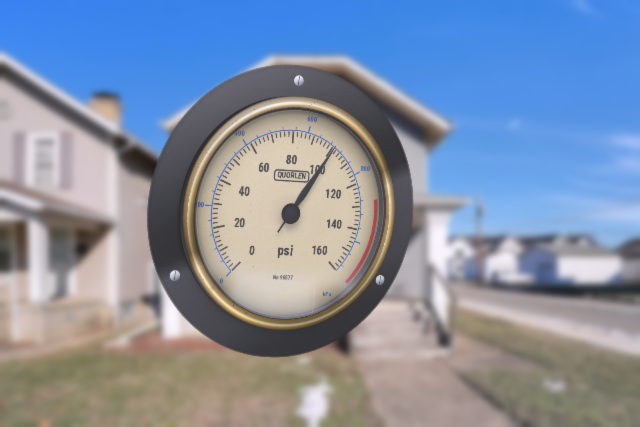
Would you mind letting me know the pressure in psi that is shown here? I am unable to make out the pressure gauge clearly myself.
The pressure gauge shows 100 psi
